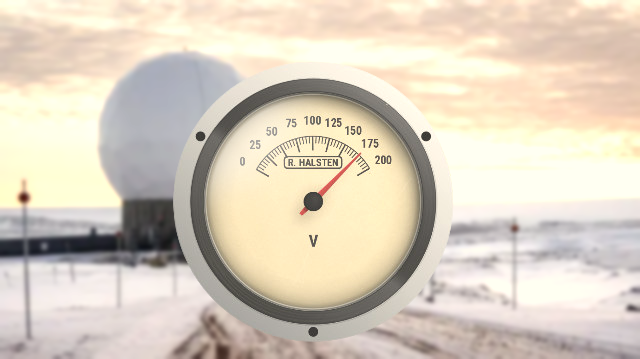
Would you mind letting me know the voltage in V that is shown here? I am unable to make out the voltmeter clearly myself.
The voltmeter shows 175 V
